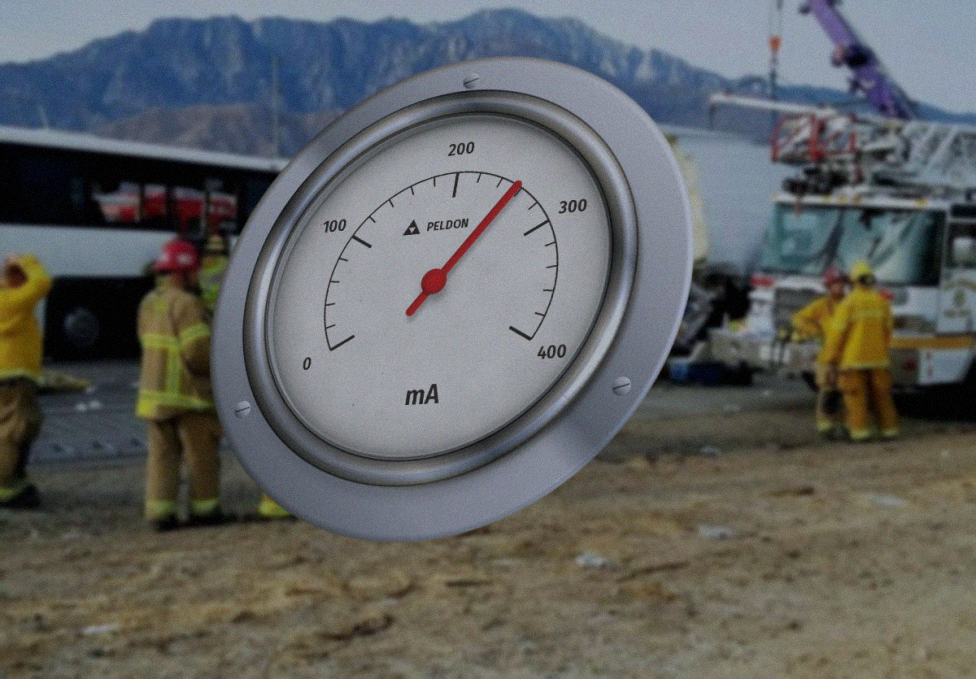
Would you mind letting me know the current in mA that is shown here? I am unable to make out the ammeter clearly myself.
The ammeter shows 260 mA
